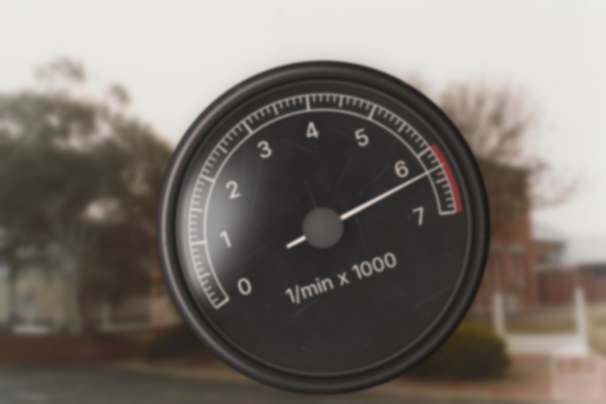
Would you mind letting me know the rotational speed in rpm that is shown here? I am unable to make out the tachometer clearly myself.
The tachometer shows 6300 rpm
